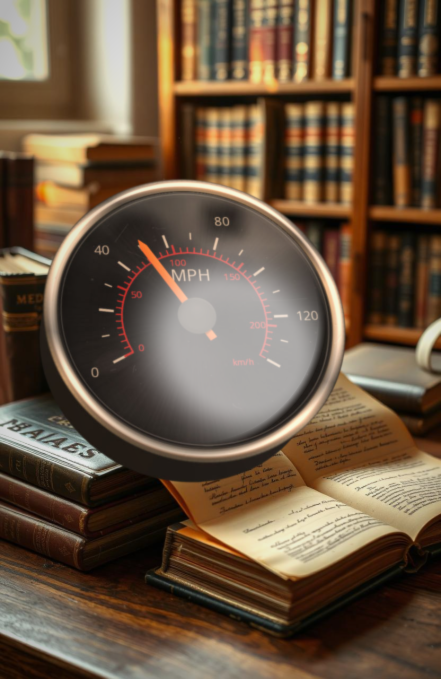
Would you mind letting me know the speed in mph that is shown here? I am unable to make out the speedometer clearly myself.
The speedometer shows 50 mph
